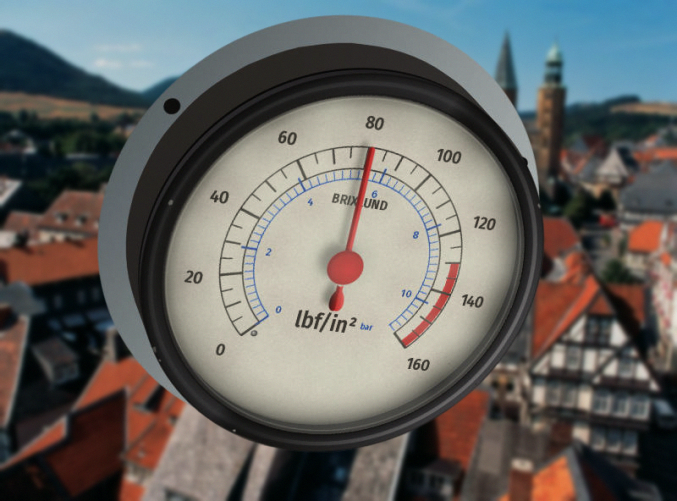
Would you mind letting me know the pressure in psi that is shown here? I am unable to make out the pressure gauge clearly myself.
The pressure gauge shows 80 psi
